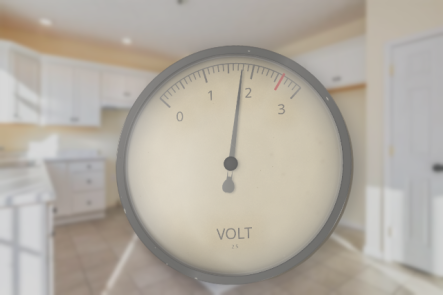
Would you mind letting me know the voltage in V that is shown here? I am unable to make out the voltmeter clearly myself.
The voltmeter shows 1.8 V
